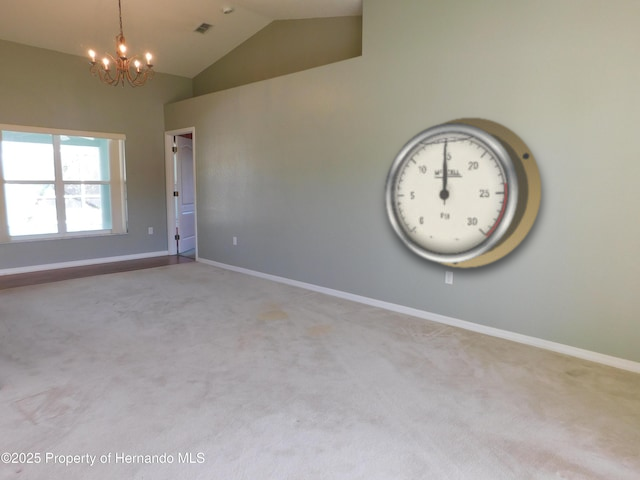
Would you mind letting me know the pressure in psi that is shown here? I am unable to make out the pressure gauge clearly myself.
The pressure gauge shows 15 psi
